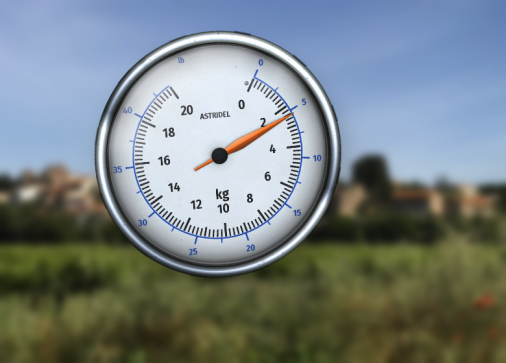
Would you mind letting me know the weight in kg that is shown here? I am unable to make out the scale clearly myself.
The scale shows 2.4 kg
